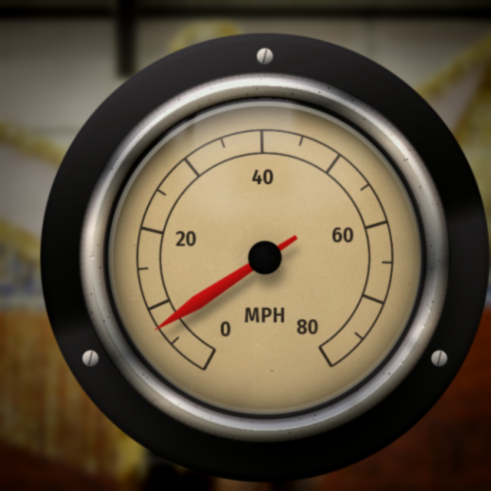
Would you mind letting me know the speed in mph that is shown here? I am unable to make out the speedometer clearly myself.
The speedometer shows 7.5 mph
